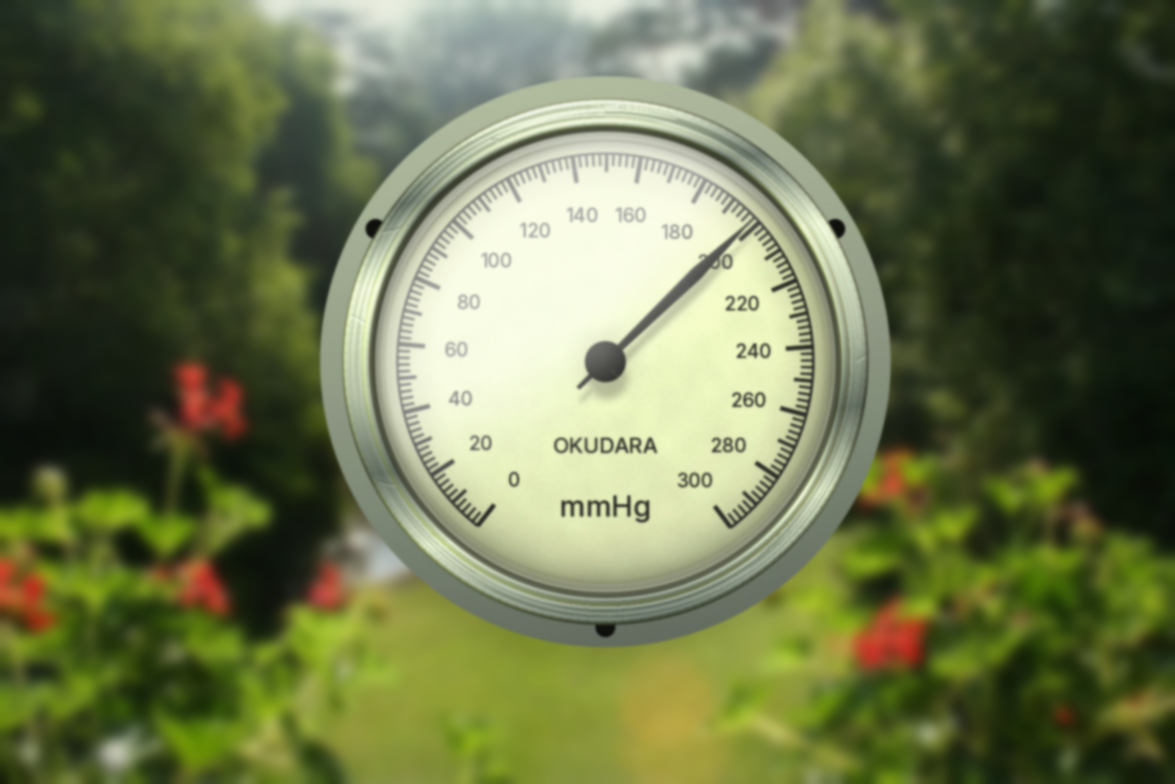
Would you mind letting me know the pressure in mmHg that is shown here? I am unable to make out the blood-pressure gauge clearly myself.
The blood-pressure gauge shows 198 mmHg
